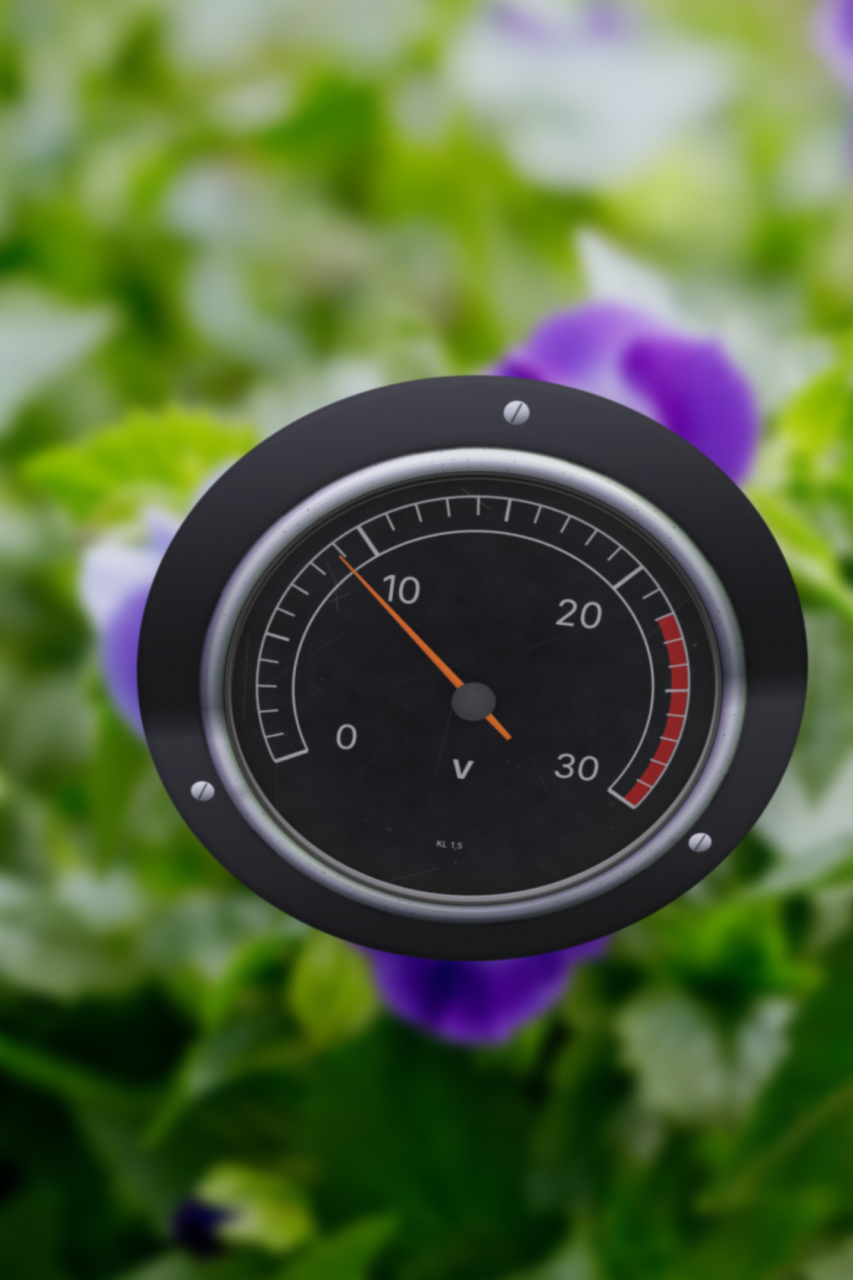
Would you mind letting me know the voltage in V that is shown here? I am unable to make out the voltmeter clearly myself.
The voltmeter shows 9 V
